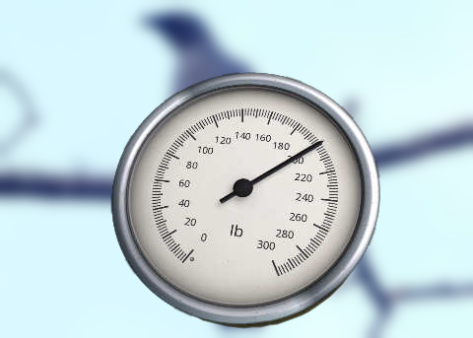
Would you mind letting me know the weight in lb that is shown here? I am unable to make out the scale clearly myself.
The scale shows 200 lb
